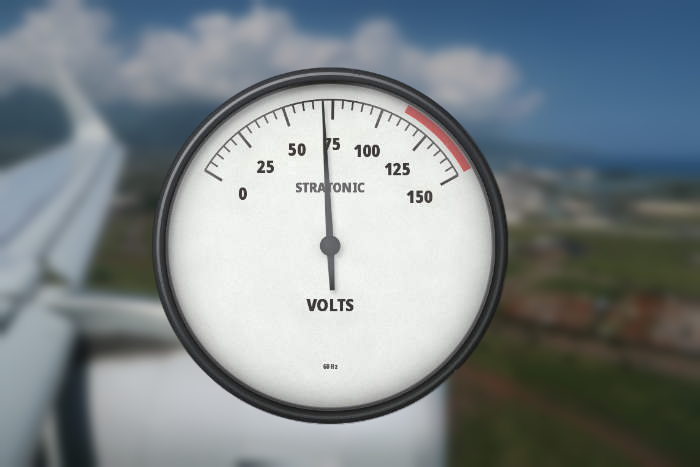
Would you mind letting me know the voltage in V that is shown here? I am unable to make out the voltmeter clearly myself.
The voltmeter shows 70 V
